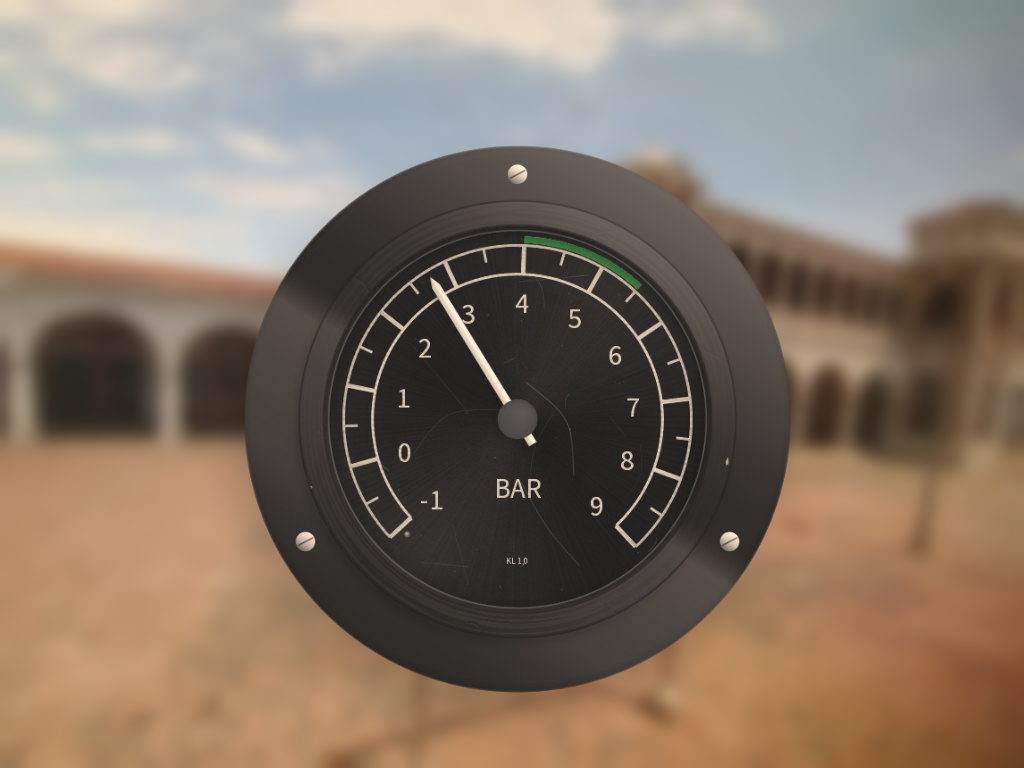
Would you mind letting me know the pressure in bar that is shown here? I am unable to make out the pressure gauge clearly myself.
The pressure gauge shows 2.75 bar
